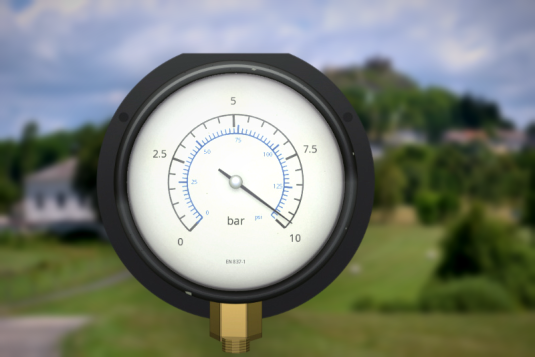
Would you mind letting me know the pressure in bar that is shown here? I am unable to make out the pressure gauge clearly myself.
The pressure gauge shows 9.75 bar
